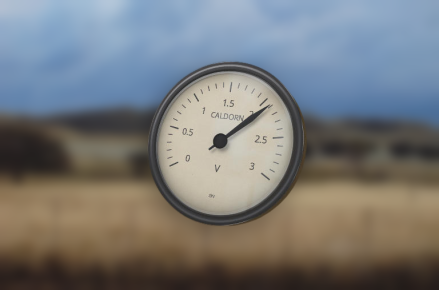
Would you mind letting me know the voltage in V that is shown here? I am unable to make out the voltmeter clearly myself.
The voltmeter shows 2.1 V
